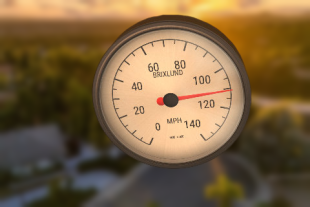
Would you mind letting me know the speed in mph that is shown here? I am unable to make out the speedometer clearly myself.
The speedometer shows 110 mph
